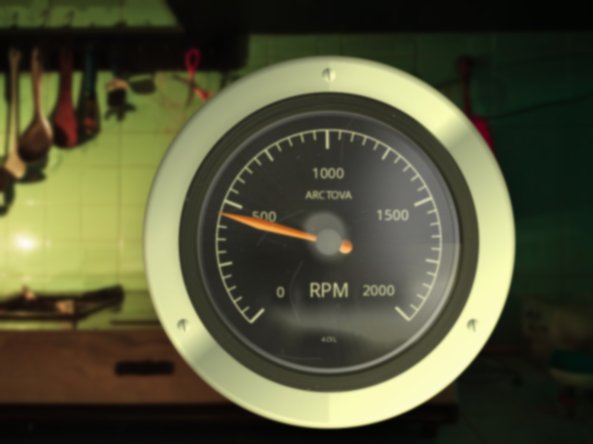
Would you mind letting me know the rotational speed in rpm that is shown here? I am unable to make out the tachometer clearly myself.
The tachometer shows 450 rpm
